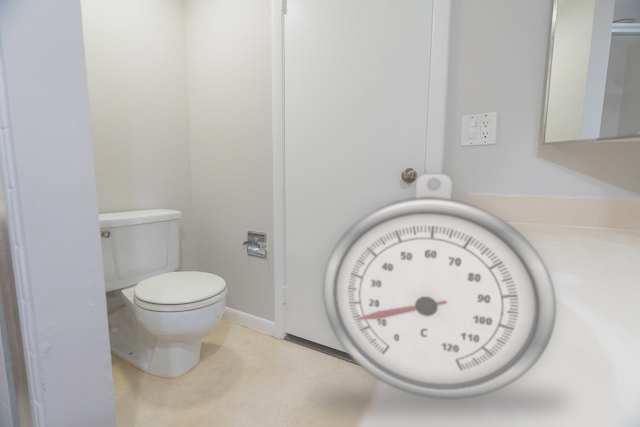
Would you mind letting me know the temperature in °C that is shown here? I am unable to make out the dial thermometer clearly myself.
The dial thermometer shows 15 °C
